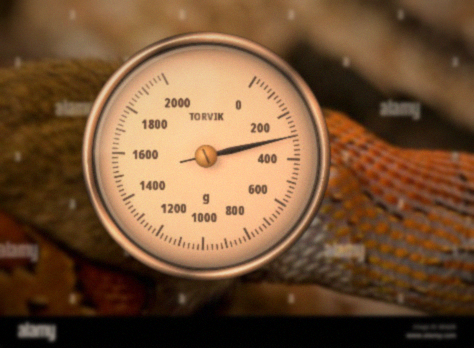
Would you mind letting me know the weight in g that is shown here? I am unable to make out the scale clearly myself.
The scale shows 300 g
